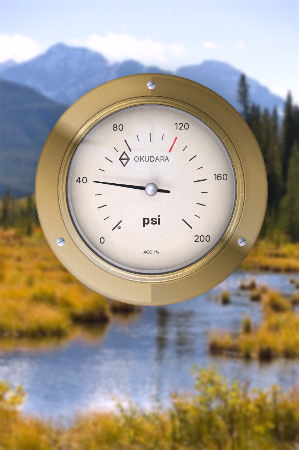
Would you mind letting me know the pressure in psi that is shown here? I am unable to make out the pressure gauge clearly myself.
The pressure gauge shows 40 psi
